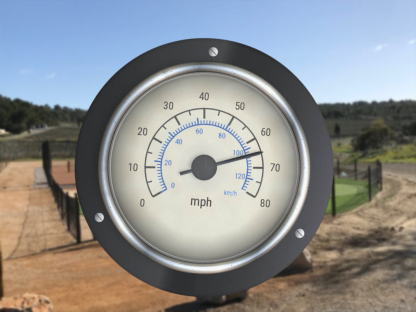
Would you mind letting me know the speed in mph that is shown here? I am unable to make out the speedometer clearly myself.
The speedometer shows 65 mph
